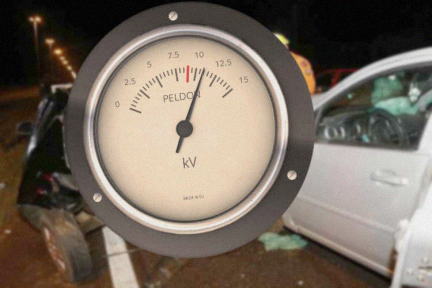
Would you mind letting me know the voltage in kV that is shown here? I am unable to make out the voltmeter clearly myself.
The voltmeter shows 11 kV
